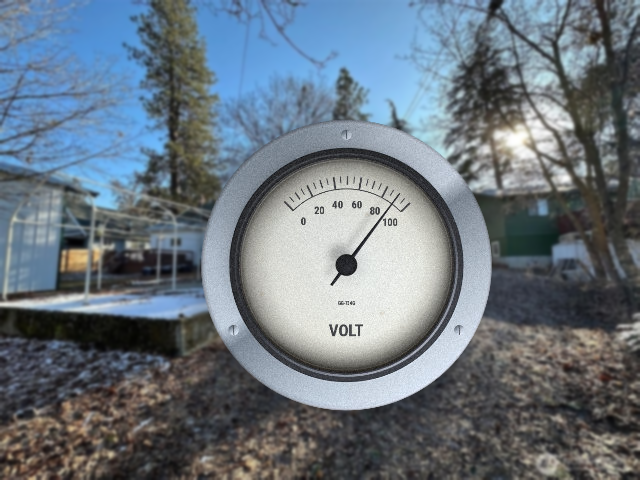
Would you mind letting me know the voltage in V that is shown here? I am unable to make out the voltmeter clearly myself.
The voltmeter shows 90 V
